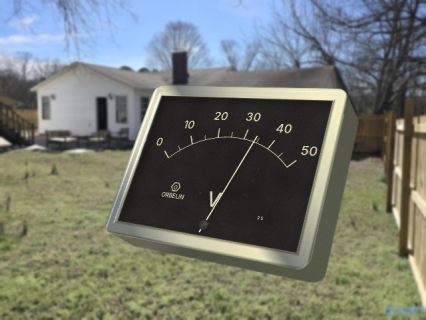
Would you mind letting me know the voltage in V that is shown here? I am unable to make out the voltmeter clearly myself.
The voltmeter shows 35 V
